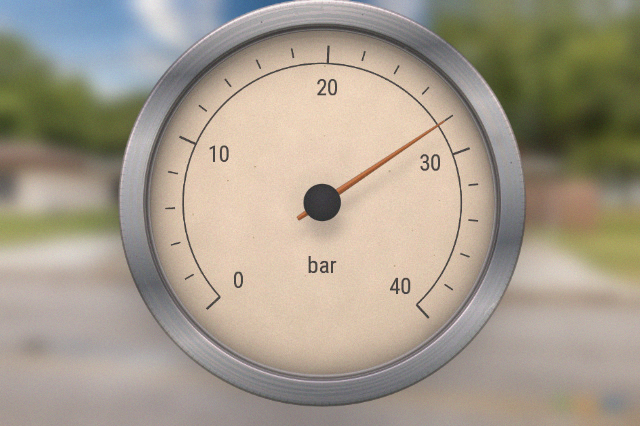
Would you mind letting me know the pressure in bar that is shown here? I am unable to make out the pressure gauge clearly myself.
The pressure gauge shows 28 bar
